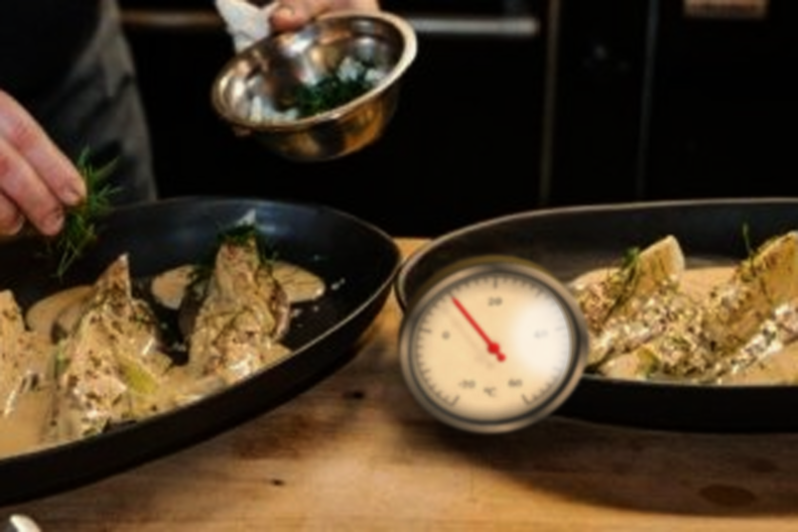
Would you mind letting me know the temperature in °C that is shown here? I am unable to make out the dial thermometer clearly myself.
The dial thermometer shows 10 °C
